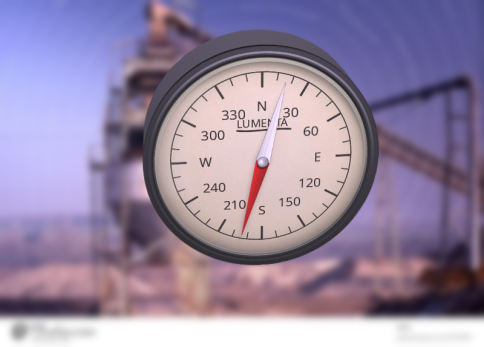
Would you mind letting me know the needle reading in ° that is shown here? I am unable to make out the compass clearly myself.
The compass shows 195 °
